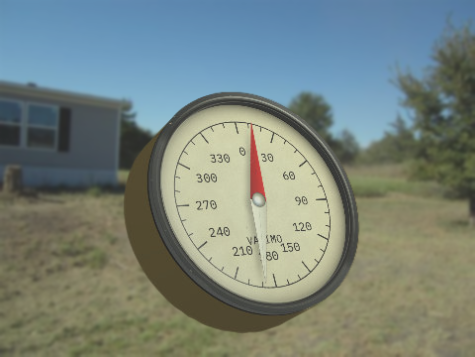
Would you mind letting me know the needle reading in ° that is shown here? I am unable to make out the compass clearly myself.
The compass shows 10 °
